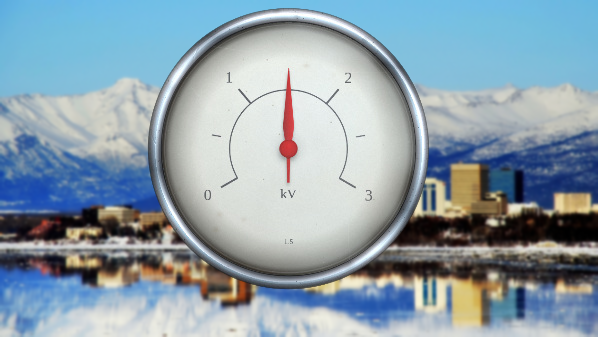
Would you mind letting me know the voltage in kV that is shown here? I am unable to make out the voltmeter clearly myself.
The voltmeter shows 1.5 kV
